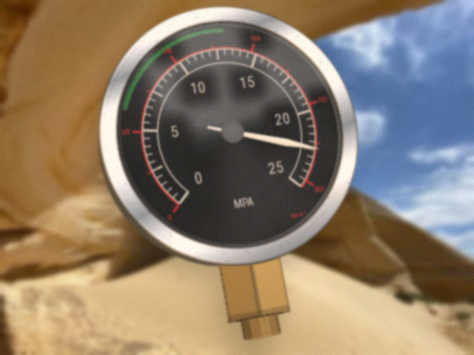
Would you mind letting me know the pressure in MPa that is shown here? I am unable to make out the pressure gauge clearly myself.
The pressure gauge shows 22.5 MPa
